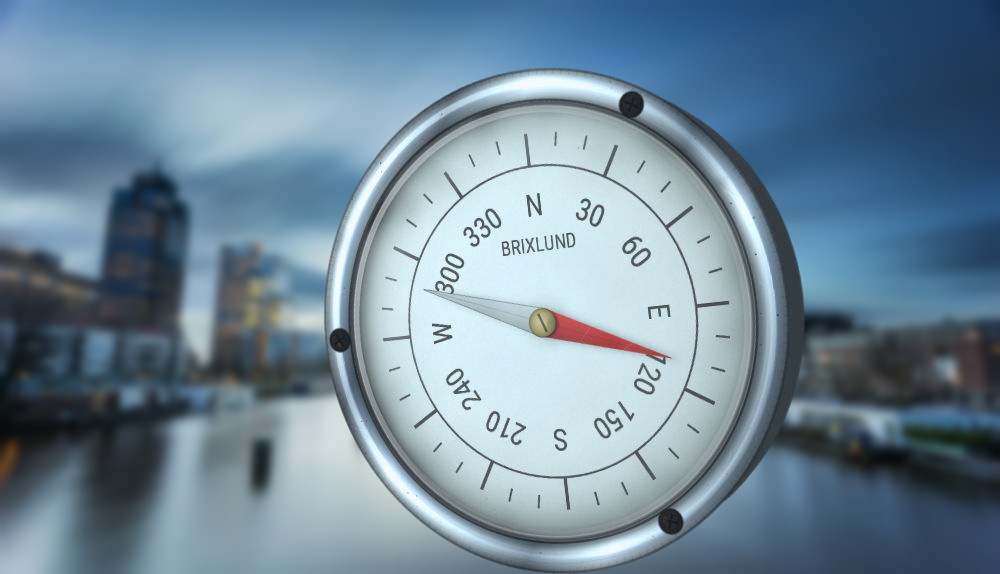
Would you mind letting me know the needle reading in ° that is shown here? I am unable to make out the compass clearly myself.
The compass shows 110 °
